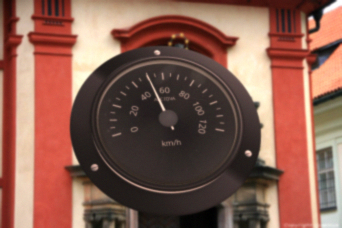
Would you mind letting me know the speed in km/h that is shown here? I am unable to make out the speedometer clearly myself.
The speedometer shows 50 km/h
